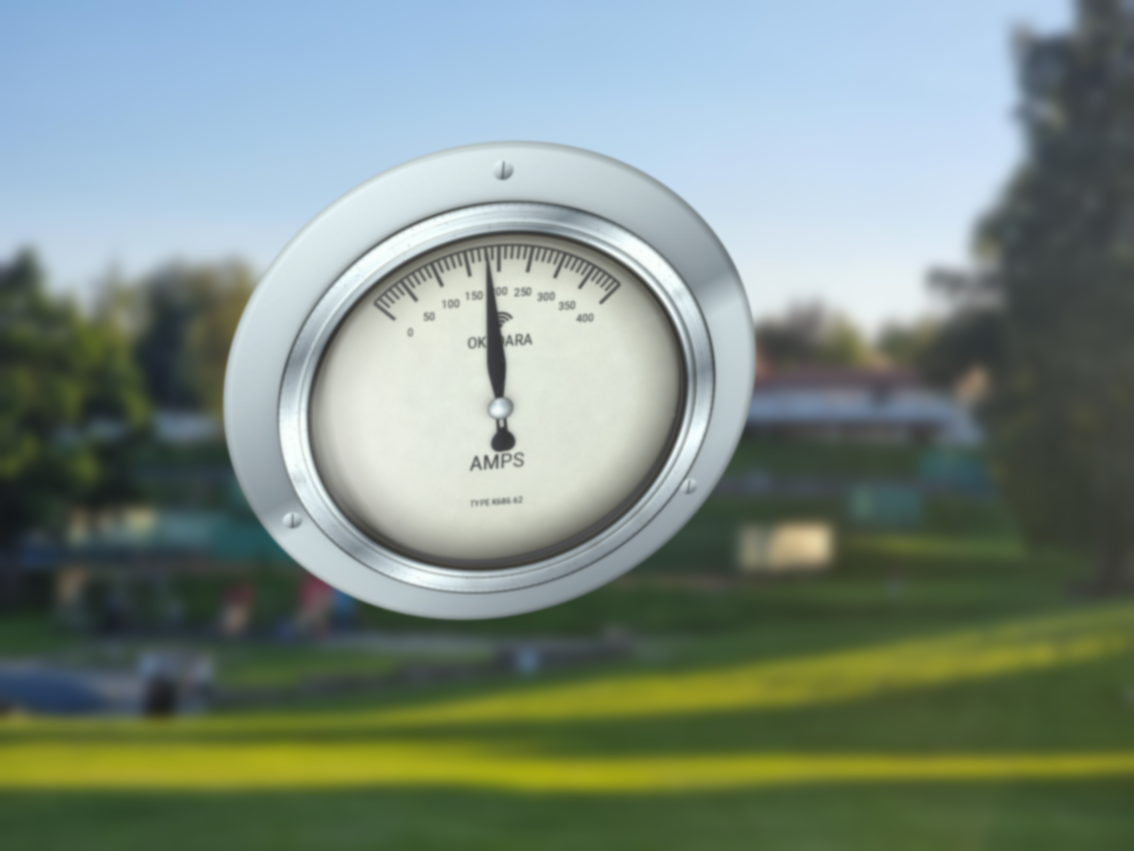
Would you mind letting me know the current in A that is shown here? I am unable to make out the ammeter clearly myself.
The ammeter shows 180 A
